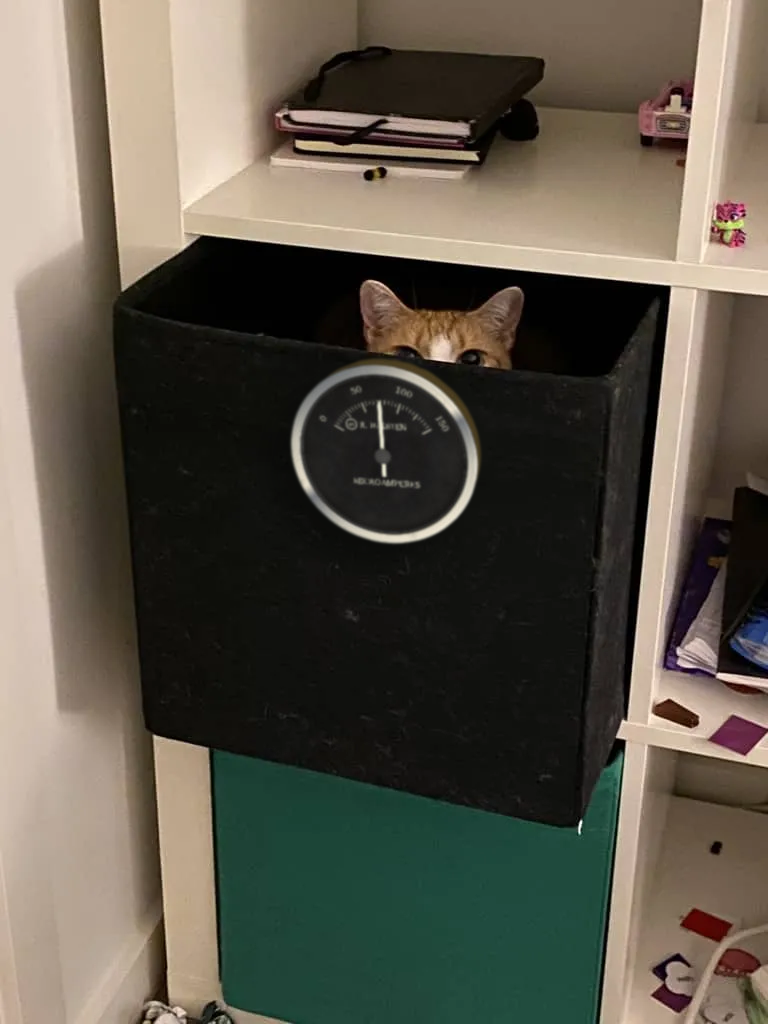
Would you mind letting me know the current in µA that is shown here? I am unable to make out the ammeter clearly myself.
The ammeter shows 75 µA
